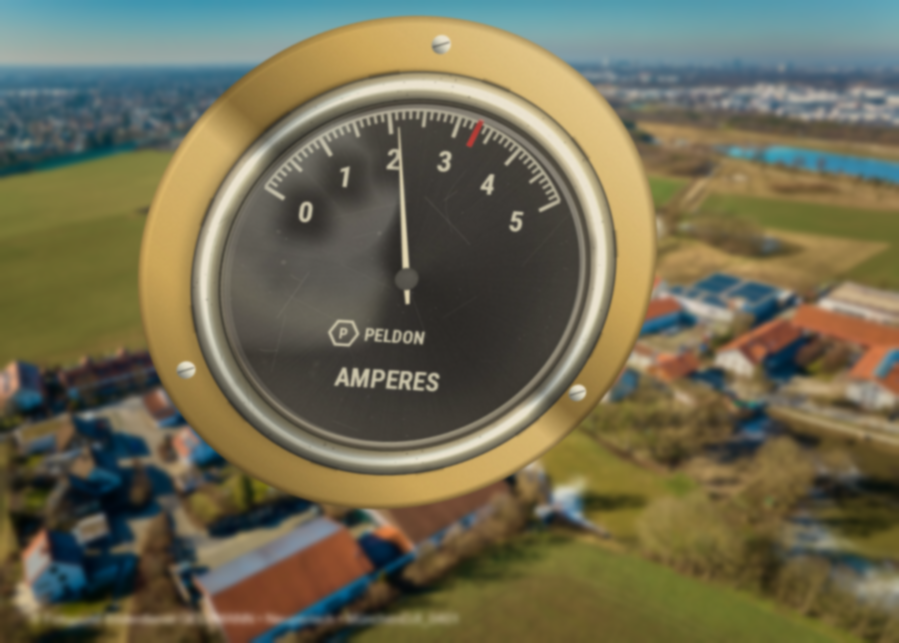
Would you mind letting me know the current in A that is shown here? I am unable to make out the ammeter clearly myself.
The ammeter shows 2.1 A
